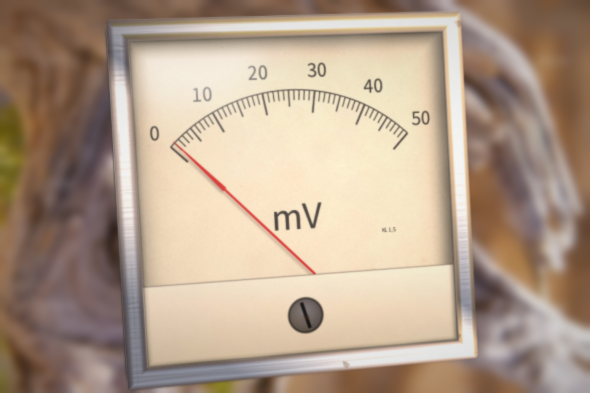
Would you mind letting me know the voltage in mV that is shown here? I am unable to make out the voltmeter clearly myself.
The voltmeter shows 1 mV
